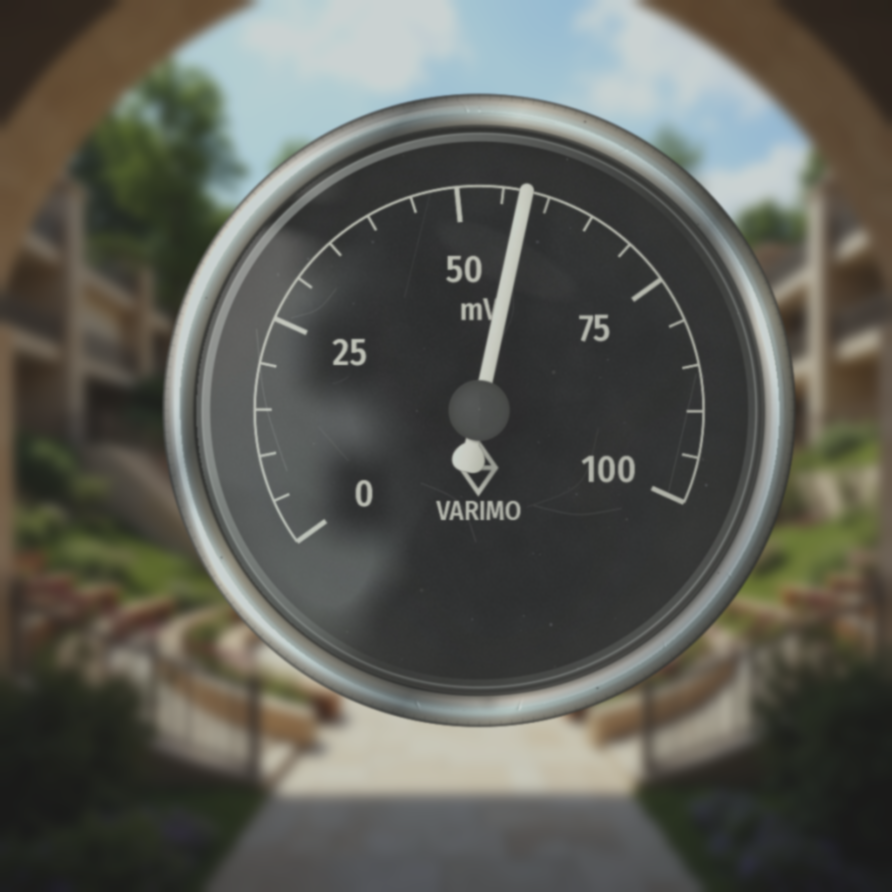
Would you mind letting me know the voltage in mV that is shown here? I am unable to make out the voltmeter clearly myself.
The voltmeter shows 57.5 mV
